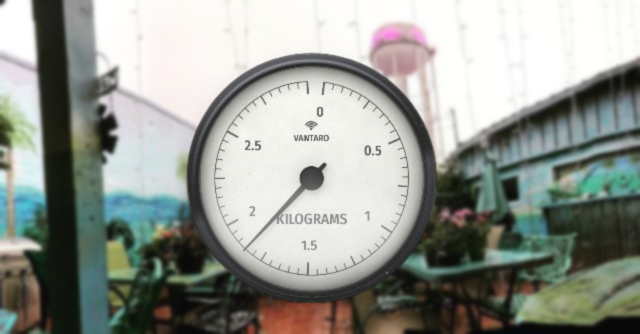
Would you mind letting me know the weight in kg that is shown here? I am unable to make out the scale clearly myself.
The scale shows 1.85 kg
